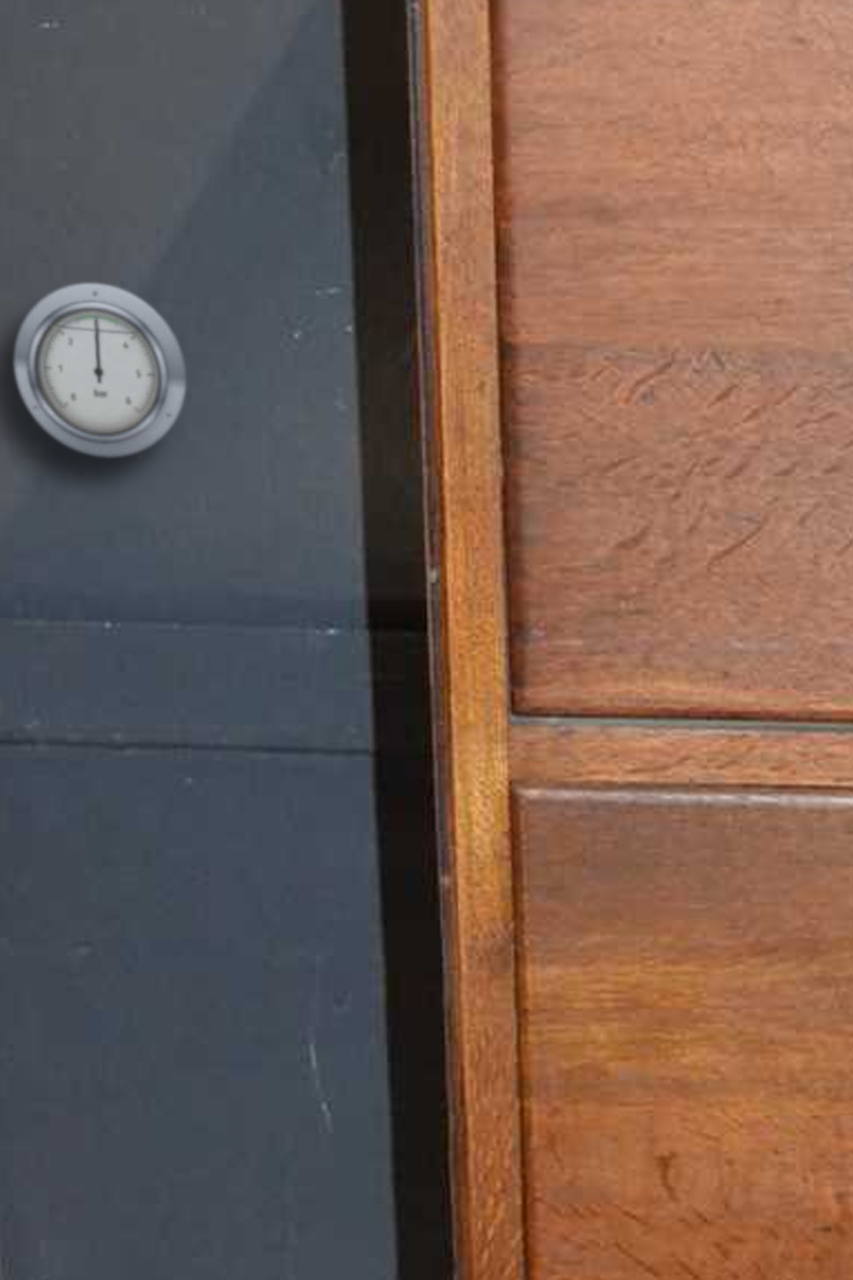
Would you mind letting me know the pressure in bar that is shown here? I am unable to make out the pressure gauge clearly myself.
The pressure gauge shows 3 bar
